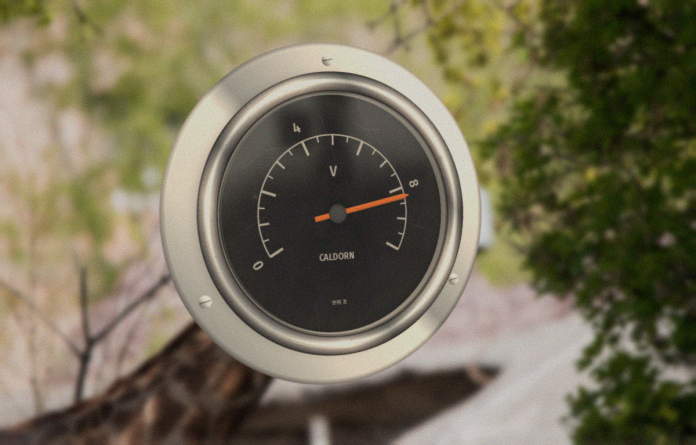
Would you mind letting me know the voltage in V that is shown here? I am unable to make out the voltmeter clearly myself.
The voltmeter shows 8.25 V
